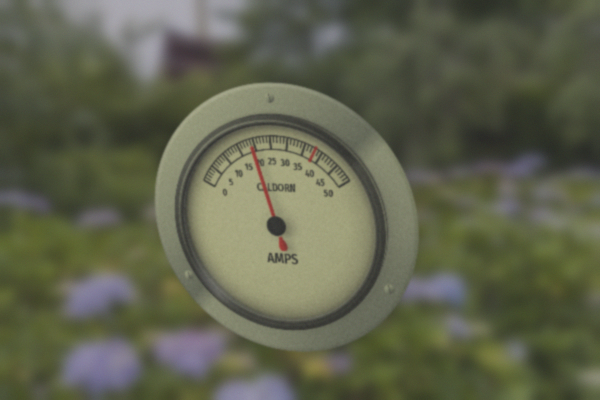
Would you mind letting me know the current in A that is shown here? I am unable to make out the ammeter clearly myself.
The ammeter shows 20 A
